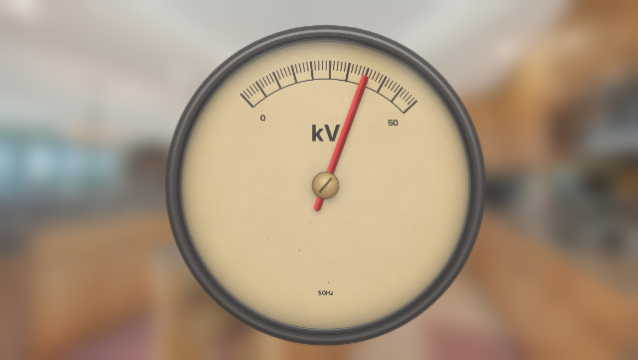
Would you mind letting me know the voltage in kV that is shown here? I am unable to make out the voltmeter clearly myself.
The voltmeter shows 35 kV
